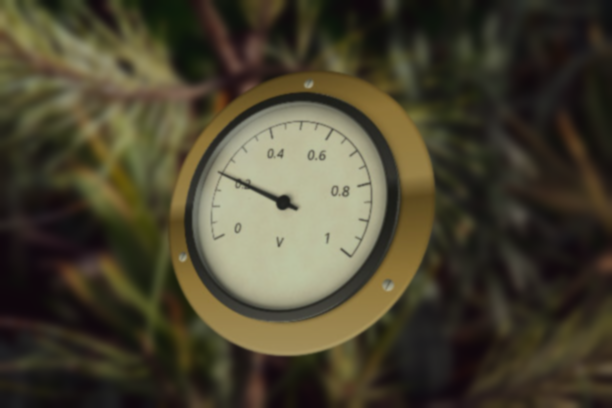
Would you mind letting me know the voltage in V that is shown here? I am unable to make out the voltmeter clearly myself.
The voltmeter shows 0.2 V
